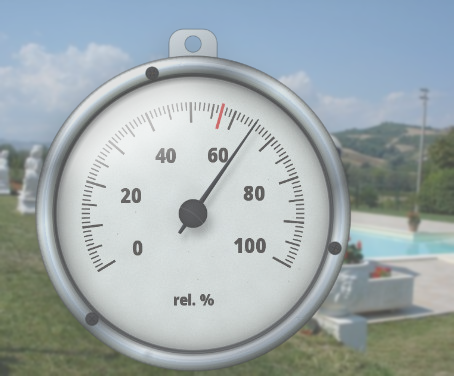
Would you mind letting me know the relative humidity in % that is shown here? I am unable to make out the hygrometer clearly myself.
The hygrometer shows 65 %
